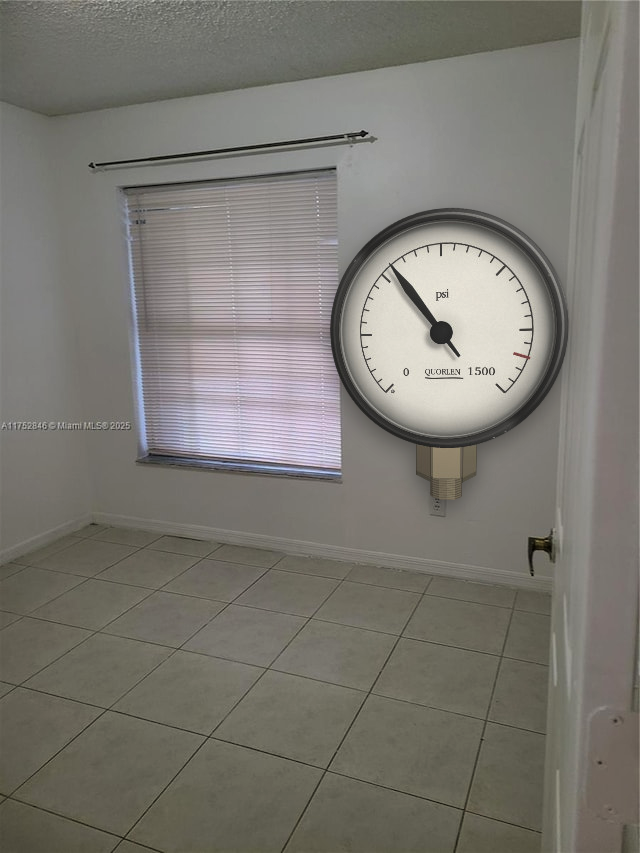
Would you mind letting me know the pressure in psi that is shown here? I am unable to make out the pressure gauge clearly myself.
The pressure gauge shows 550 psi
